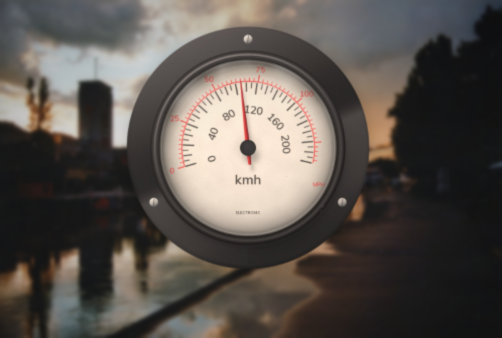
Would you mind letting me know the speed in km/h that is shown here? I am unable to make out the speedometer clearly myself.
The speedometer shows 105 km/h
